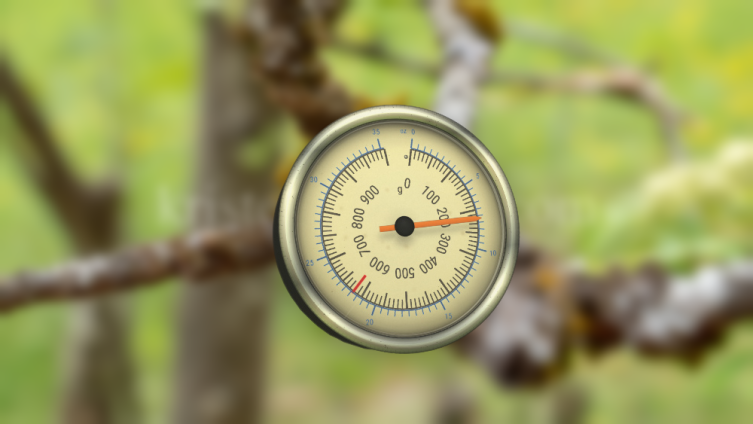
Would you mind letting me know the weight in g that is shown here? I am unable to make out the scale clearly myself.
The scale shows 220 g
